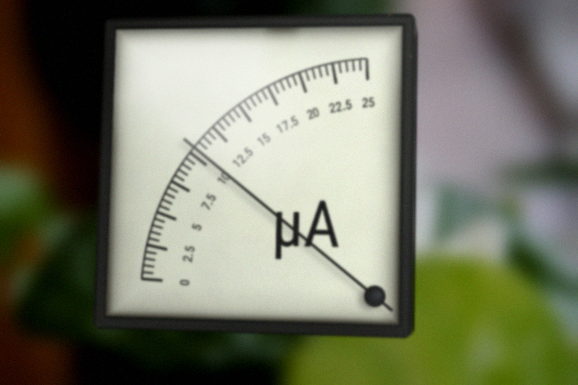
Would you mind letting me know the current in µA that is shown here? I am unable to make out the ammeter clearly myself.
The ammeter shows 10.5 µA
